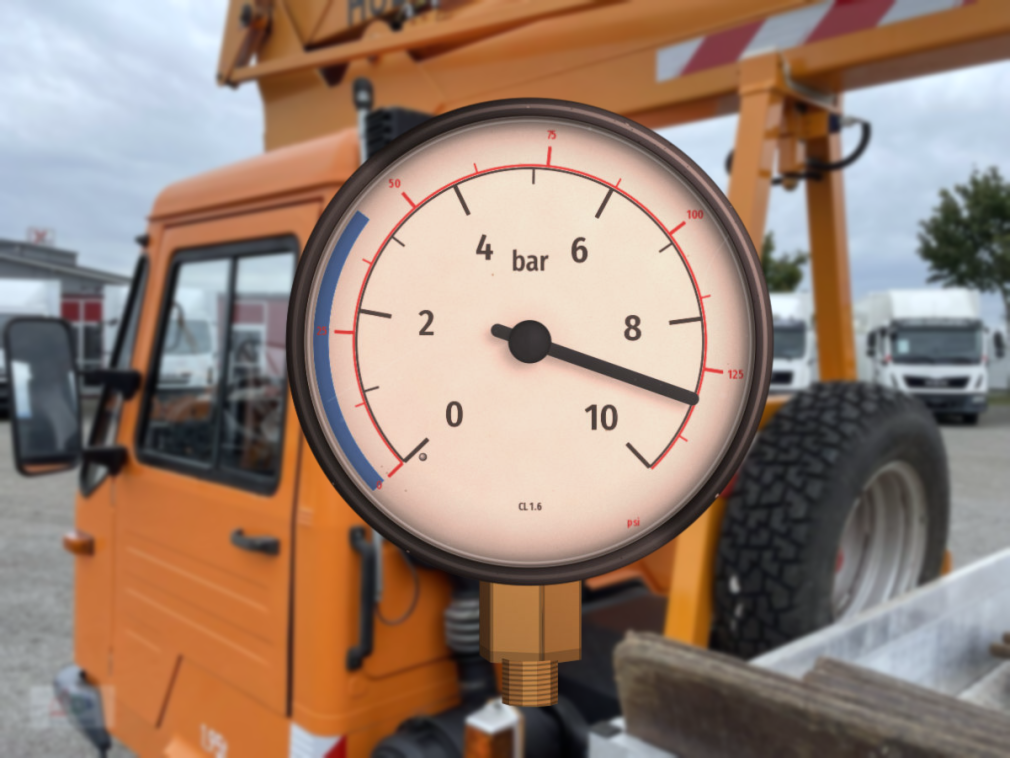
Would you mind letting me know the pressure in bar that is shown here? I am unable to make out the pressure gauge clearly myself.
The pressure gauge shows 9 bar
